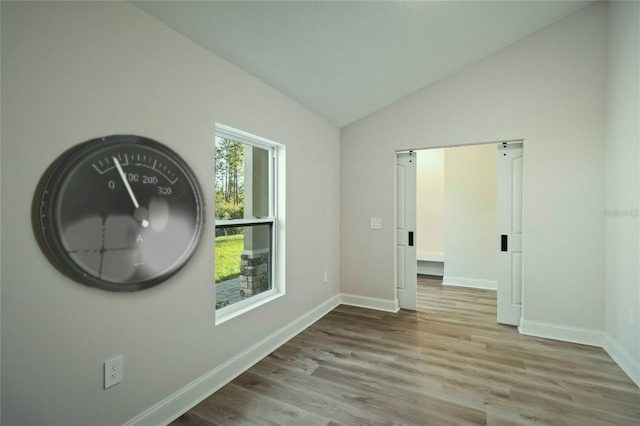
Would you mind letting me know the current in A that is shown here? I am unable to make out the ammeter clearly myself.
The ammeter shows 60 A
